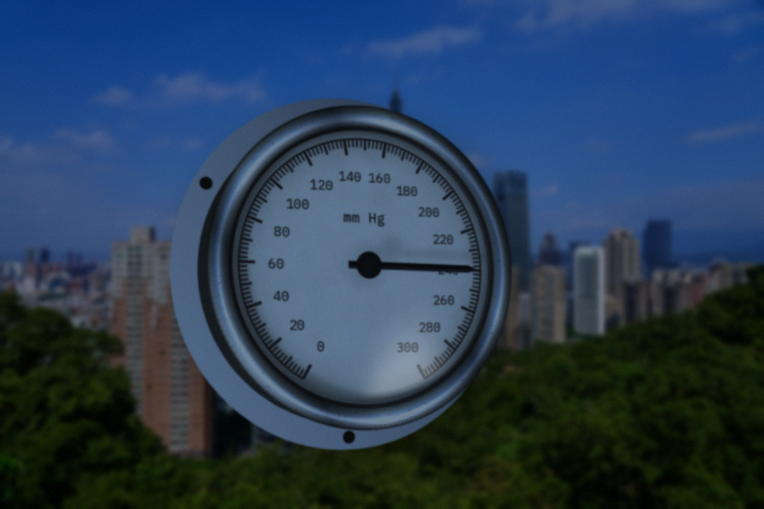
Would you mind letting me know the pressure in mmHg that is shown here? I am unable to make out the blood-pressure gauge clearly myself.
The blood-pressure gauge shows 240 mmHg
